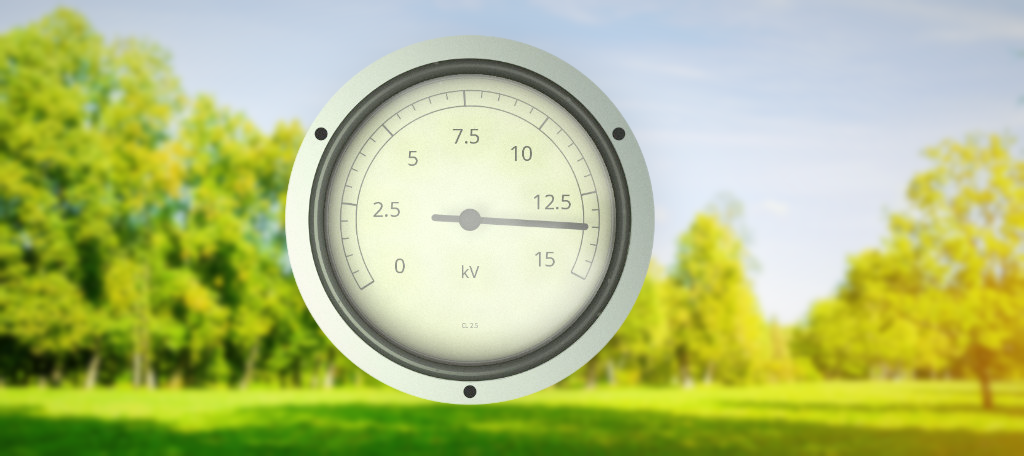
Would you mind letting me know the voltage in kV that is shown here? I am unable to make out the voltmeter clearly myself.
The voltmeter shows 13.5 kV
